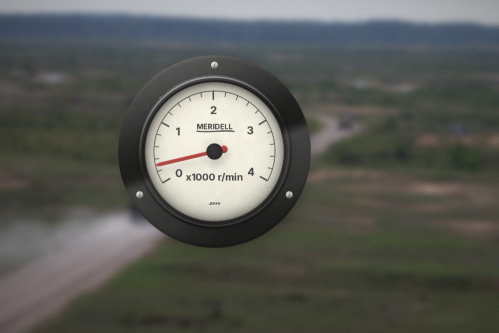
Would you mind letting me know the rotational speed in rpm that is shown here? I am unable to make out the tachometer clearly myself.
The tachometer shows 300 rpm
